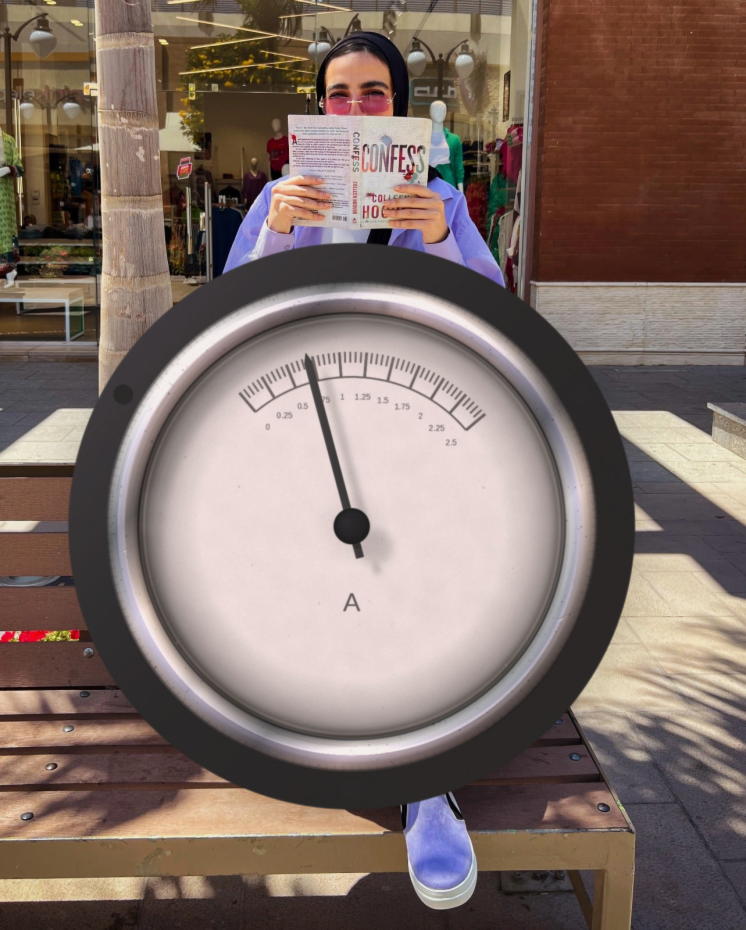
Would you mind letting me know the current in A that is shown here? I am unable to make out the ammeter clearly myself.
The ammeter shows 0.7 A
